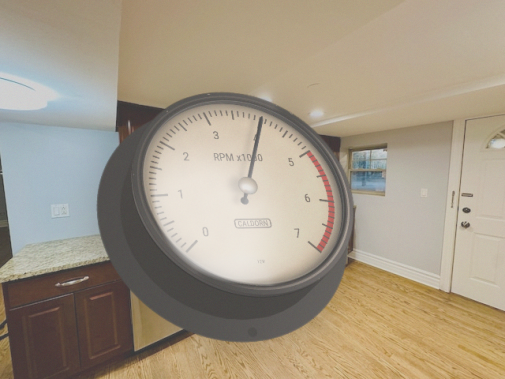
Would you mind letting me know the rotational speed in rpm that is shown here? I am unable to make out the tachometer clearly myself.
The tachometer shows 4000 rpm
